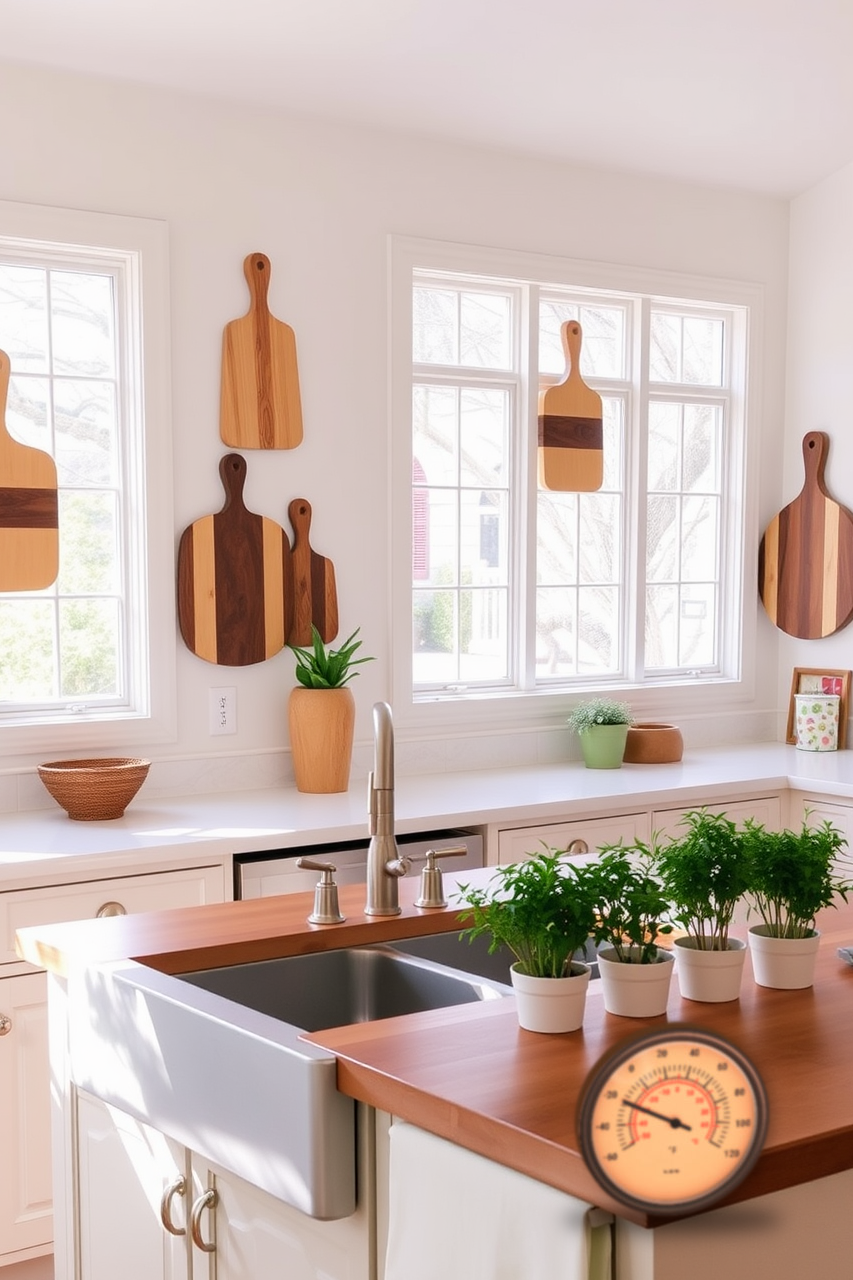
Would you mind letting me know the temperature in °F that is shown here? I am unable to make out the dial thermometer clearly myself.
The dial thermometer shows -20 °F
